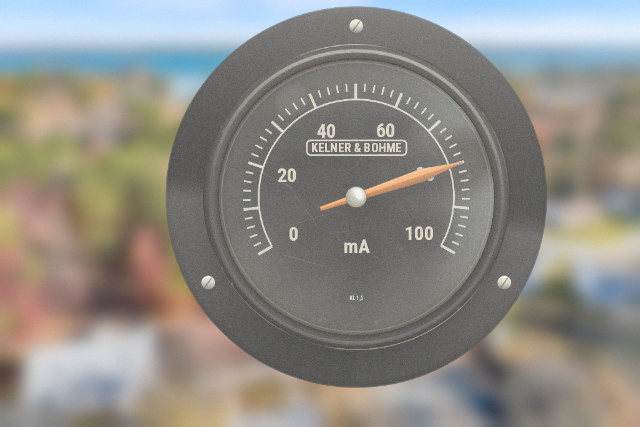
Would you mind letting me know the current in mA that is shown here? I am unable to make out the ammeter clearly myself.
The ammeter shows 80 mA
